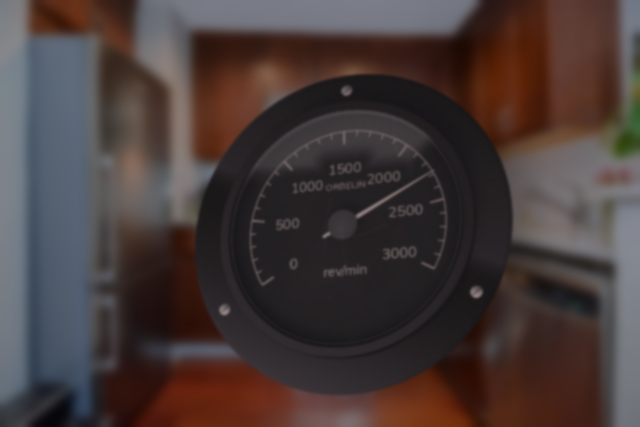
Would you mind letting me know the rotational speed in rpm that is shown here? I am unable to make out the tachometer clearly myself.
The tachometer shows 2300 rpm
